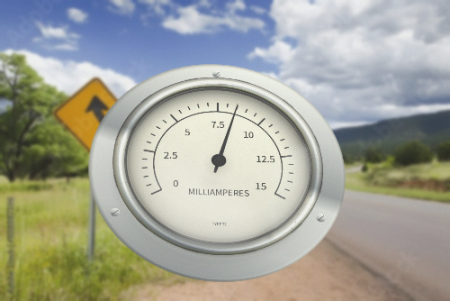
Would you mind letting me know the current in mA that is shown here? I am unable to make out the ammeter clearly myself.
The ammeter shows 8.5 mA
